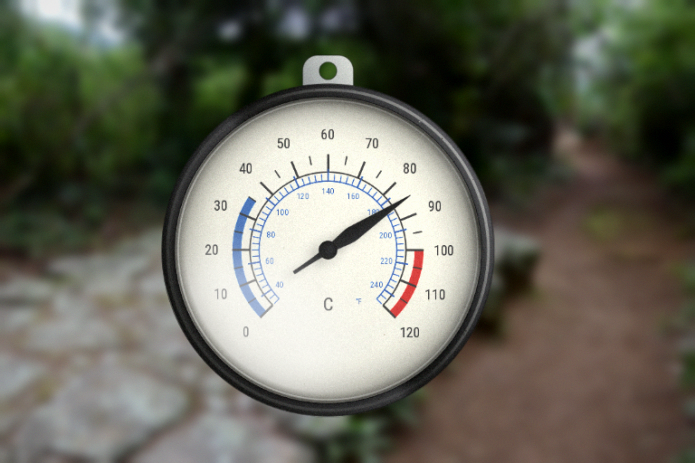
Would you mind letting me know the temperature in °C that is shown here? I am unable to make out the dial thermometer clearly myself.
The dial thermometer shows 85 °C
